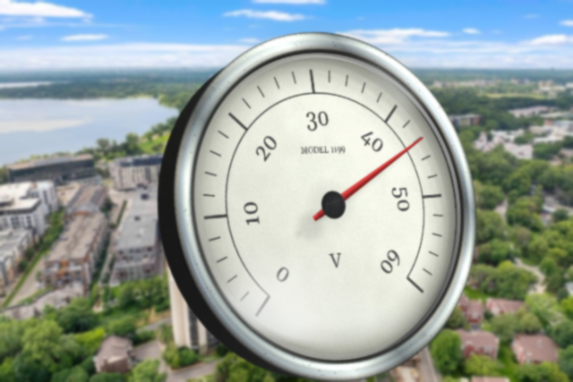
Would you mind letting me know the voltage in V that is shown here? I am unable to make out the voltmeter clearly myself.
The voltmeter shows 44 V
